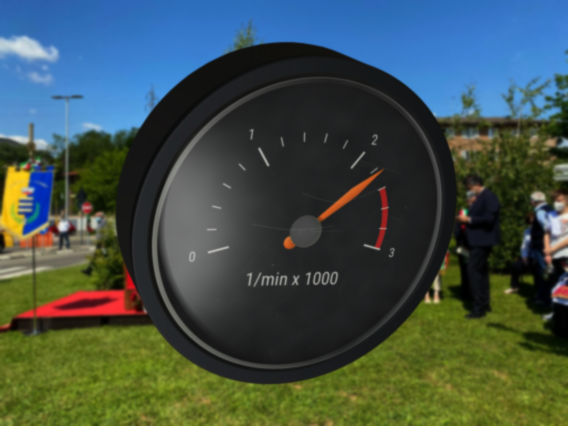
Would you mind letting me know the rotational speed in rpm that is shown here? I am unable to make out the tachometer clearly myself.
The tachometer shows 2200 rpm
